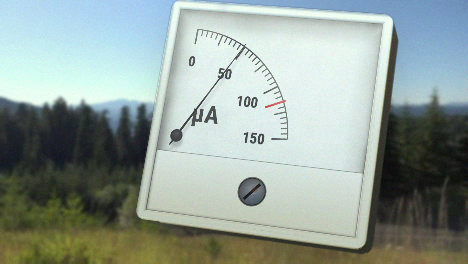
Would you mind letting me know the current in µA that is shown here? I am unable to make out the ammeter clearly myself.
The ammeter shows 50 µA
